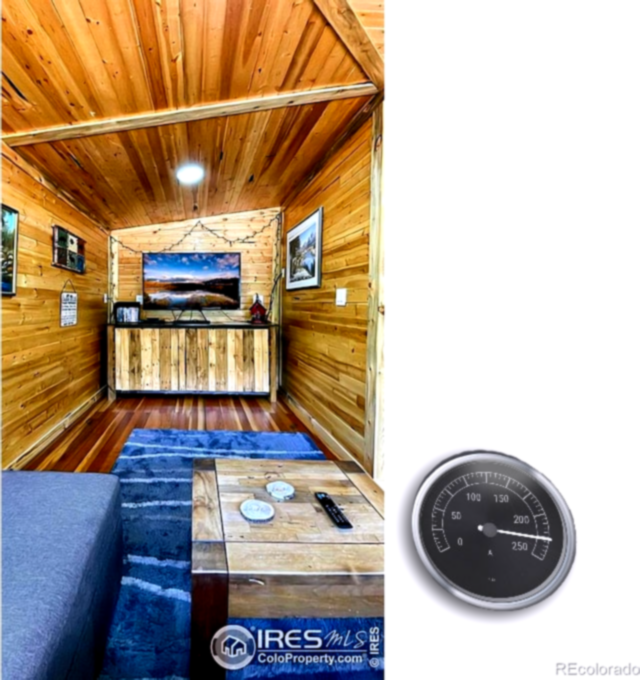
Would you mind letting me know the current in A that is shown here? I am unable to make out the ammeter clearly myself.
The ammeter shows 225 A
